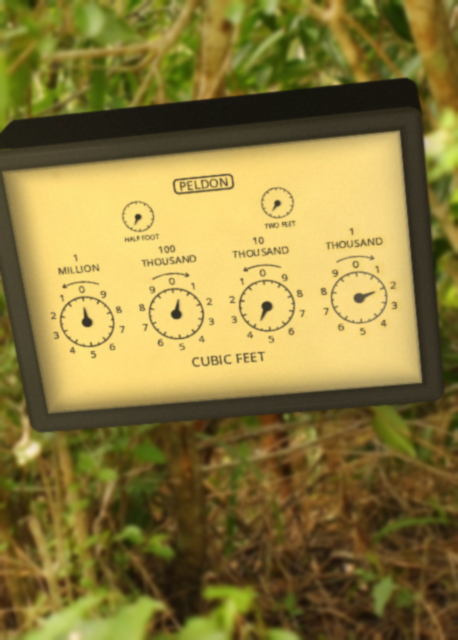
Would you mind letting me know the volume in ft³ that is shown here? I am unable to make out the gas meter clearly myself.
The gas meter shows 4200 ft³
